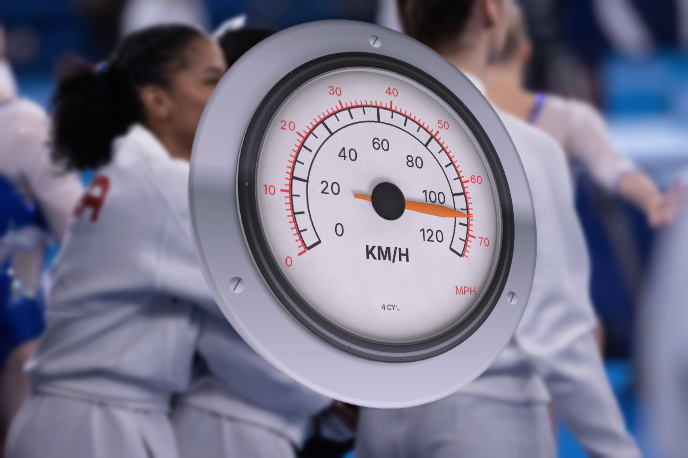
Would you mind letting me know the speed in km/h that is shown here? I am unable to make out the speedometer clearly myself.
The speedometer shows 107.5 km/h
